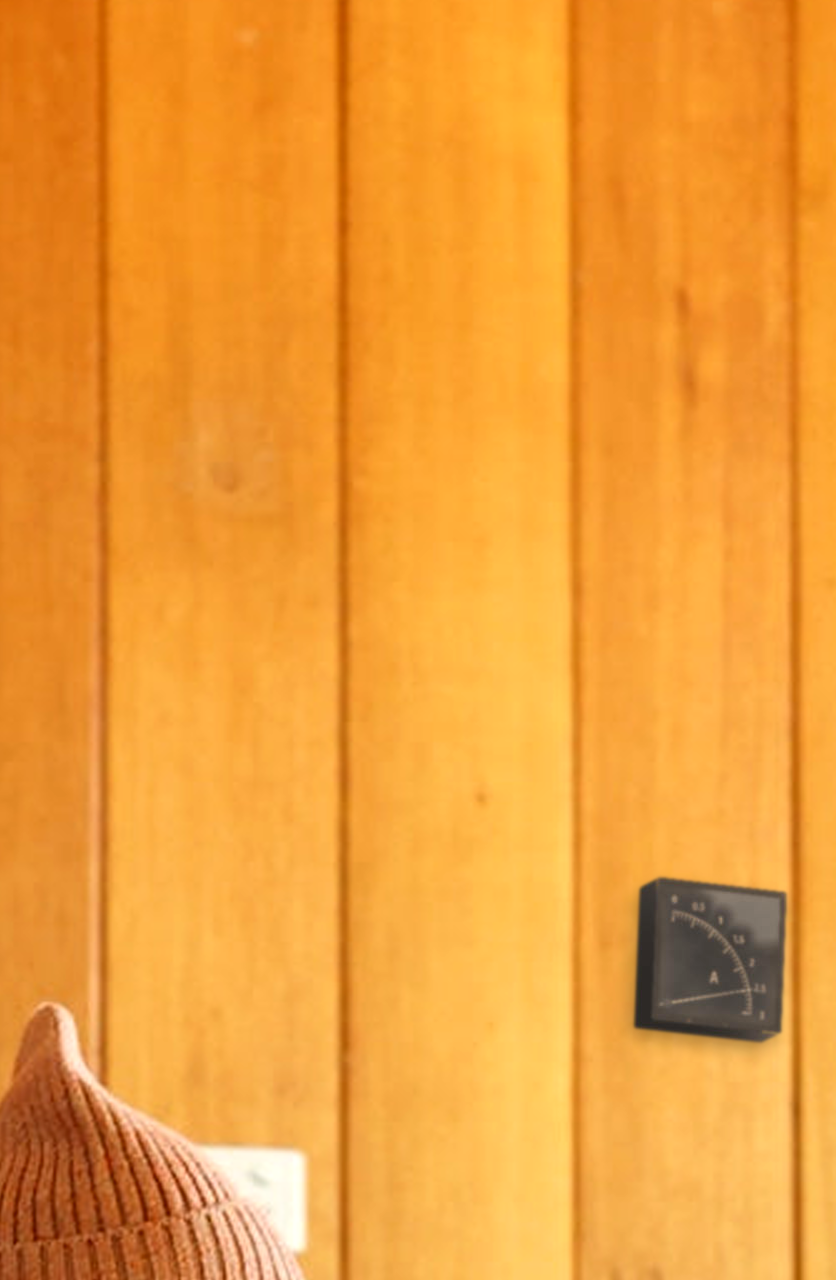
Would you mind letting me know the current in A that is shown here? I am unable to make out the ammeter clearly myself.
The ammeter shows 2.5 A
